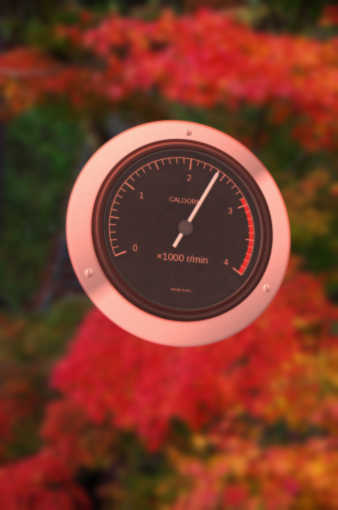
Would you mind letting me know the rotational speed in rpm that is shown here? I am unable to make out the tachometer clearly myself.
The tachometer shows 2400 rpm
